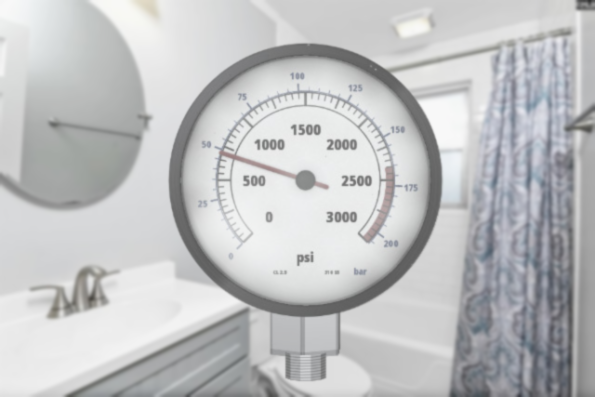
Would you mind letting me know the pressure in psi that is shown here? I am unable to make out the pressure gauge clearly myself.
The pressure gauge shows 700 psi
